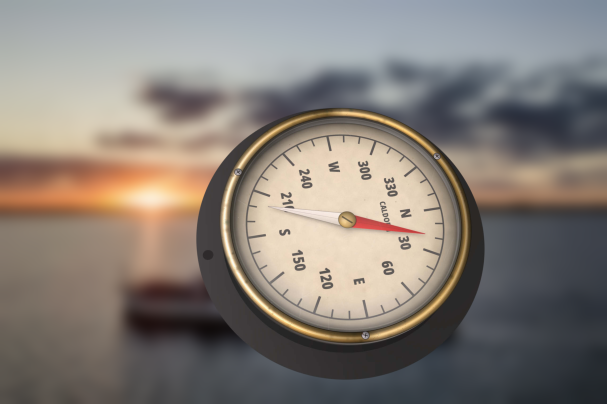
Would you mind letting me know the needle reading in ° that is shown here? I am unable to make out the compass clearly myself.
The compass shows 20 °
